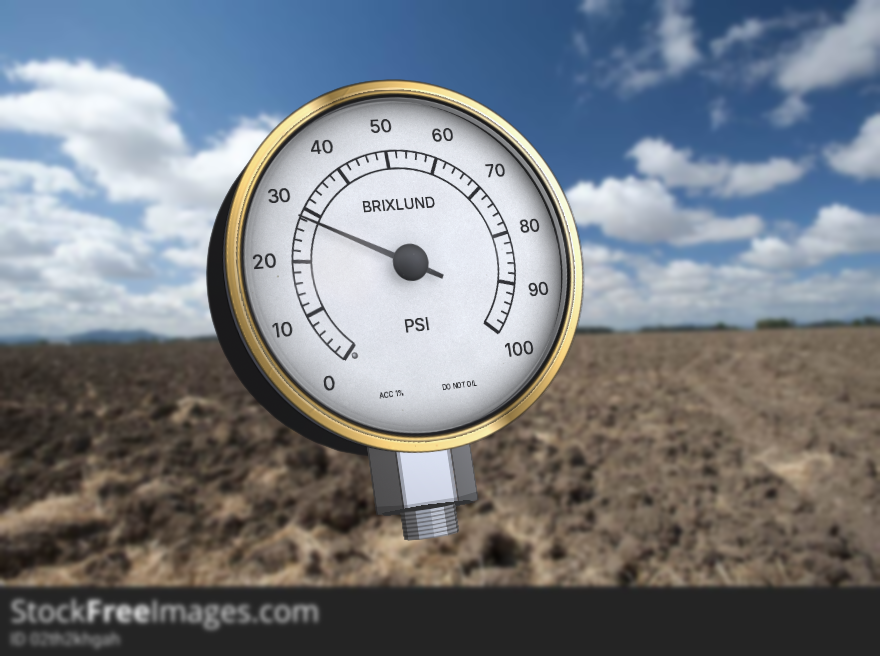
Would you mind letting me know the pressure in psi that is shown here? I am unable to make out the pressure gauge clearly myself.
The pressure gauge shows 28 psi
